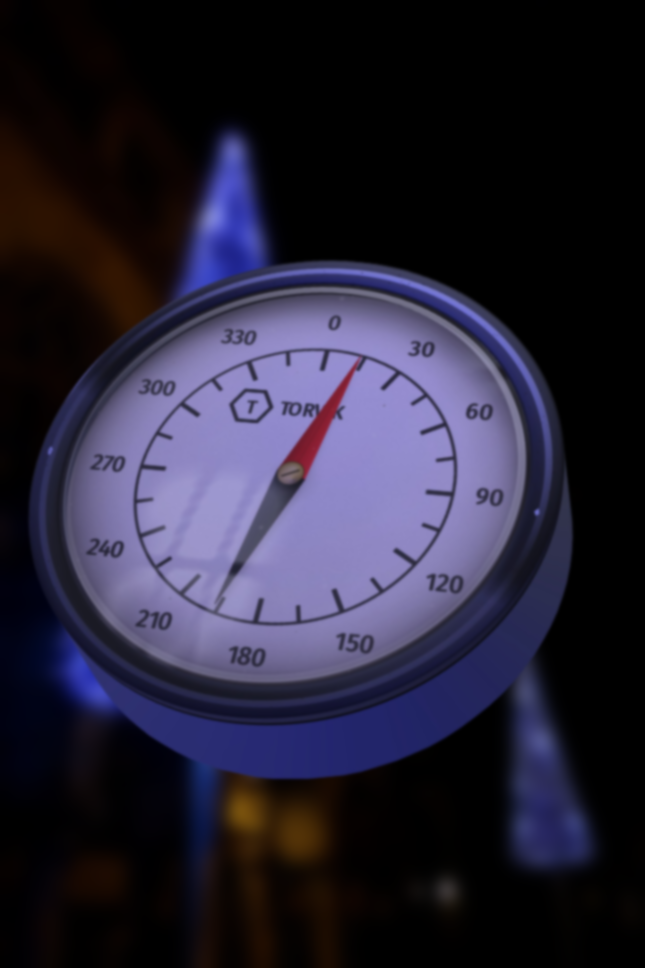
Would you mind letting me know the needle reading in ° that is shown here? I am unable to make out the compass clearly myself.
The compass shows 15 °
